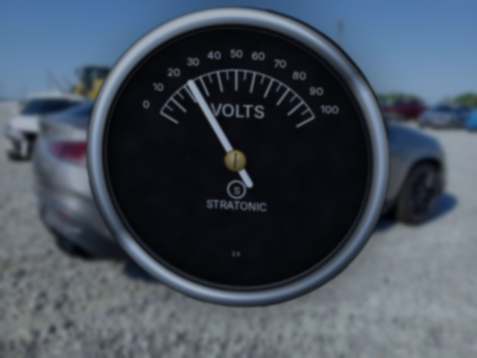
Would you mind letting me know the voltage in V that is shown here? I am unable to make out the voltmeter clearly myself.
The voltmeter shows 25 V
